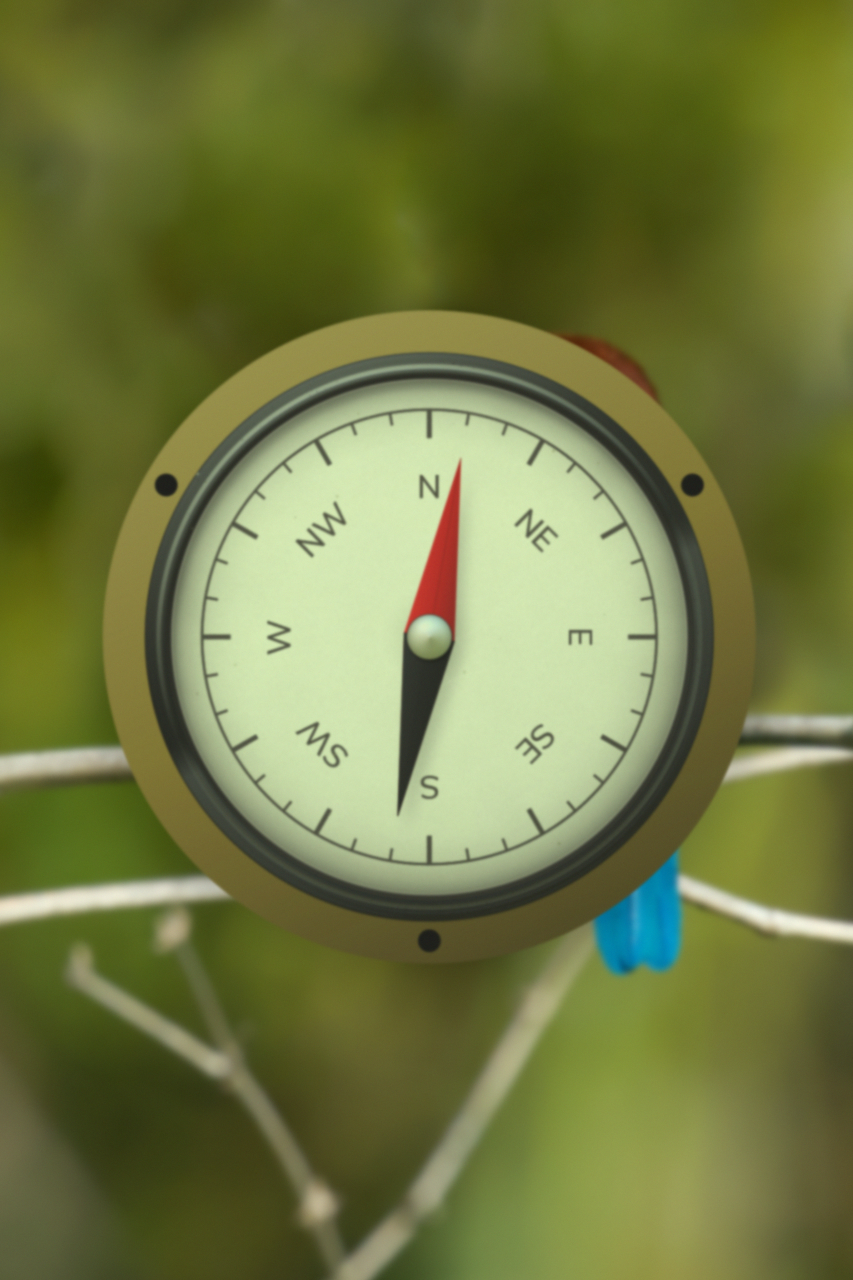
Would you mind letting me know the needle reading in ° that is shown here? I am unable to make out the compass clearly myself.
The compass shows 10 °
